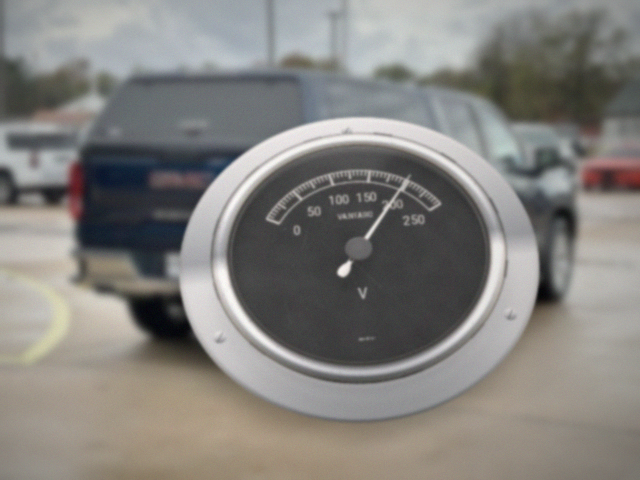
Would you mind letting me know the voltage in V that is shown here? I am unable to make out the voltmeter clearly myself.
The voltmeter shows 200 V
